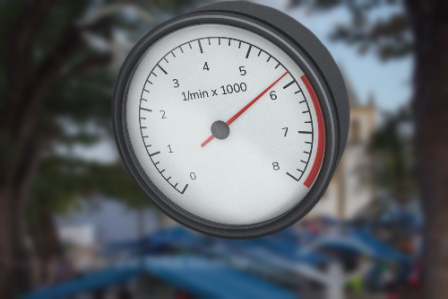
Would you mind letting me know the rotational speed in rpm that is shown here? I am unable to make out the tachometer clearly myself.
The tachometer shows 5800 rpm
